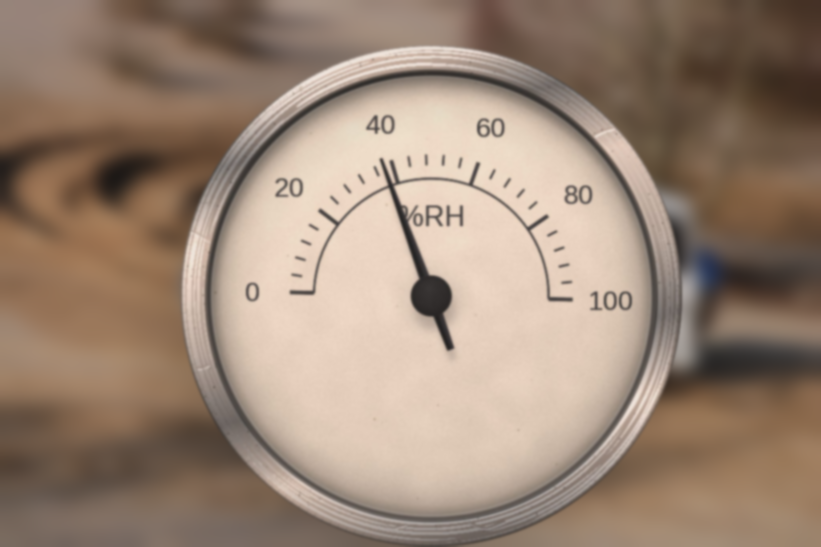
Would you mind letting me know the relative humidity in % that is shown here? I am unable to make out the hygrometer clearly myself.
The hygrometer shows 38 %
